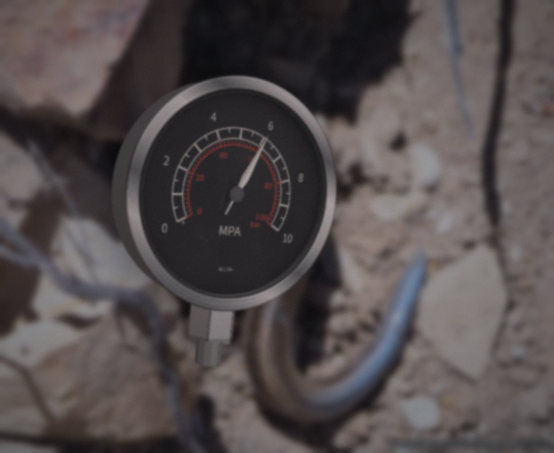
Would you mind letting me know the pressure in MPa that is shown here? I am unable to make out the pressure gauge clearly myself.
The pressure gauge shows 6 MPa
